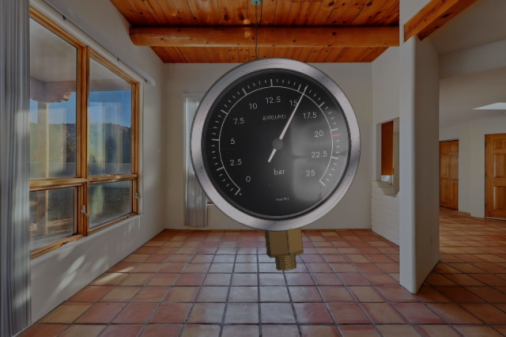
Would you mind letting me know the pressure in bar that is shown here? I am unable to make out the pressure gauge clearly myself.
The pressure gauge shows 15.5 bar
